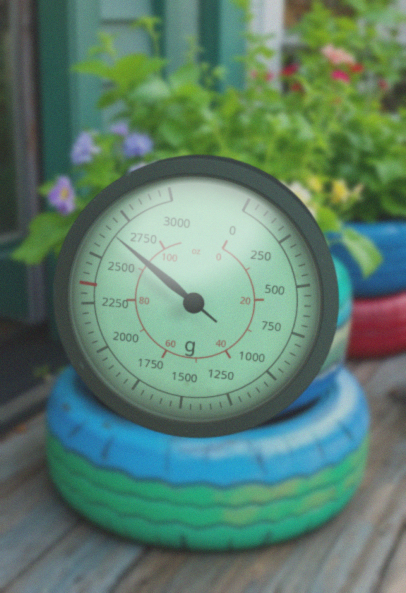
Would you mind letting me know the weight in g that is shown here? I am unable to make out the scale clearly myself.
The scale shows 2650 g
